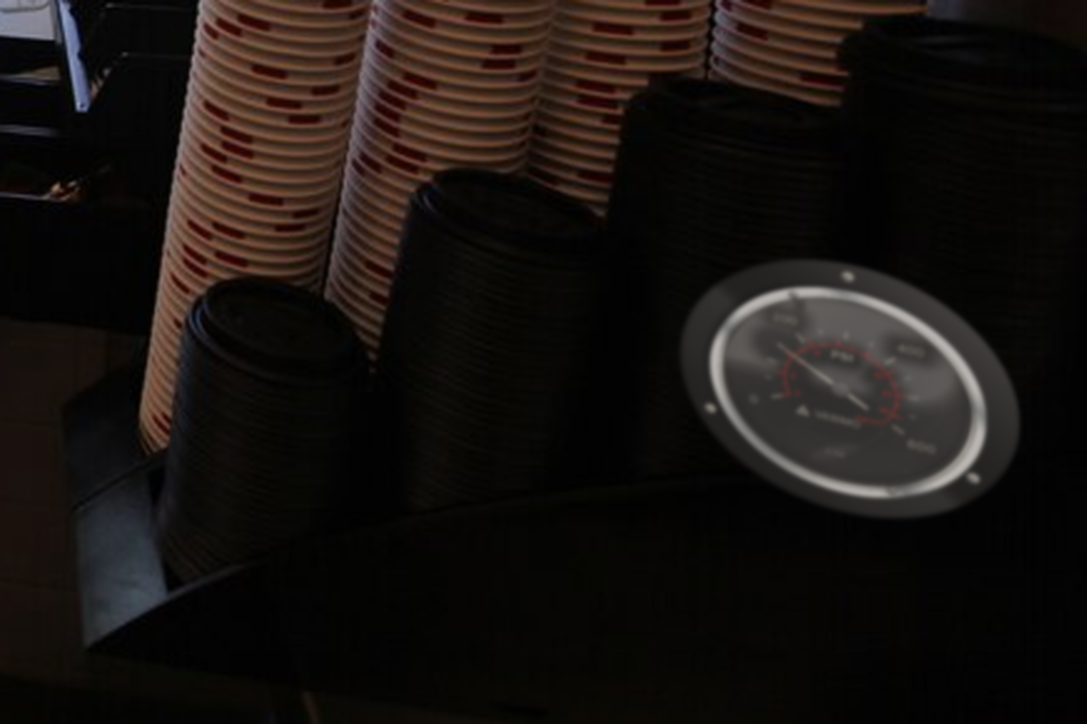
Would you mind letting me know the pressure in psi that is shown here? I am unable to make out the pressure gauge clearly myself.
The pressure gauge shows 150 psi
